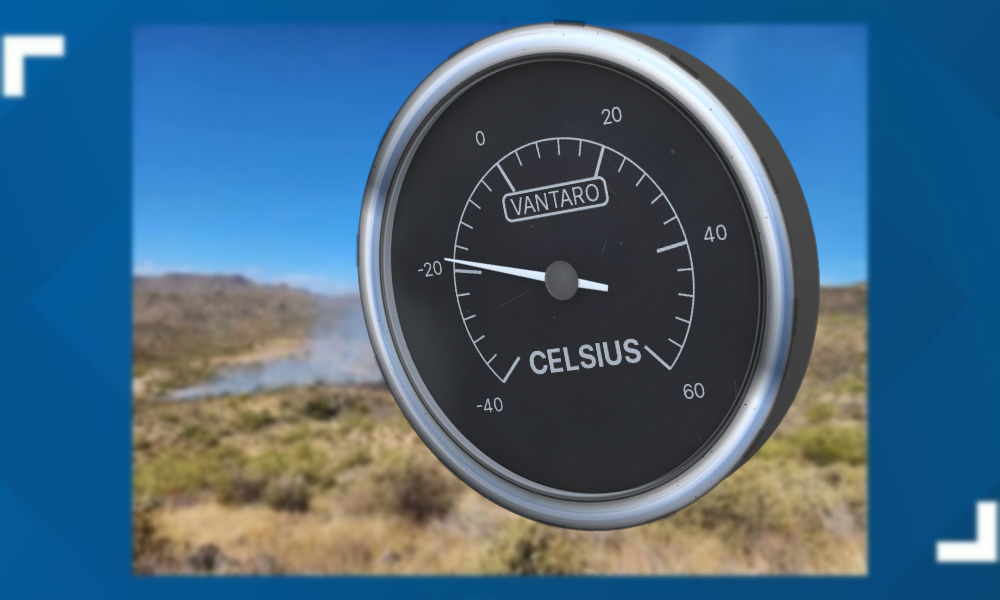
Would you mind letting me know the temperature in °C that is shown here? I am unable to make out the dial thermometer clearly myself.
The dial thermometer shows -18 °C
